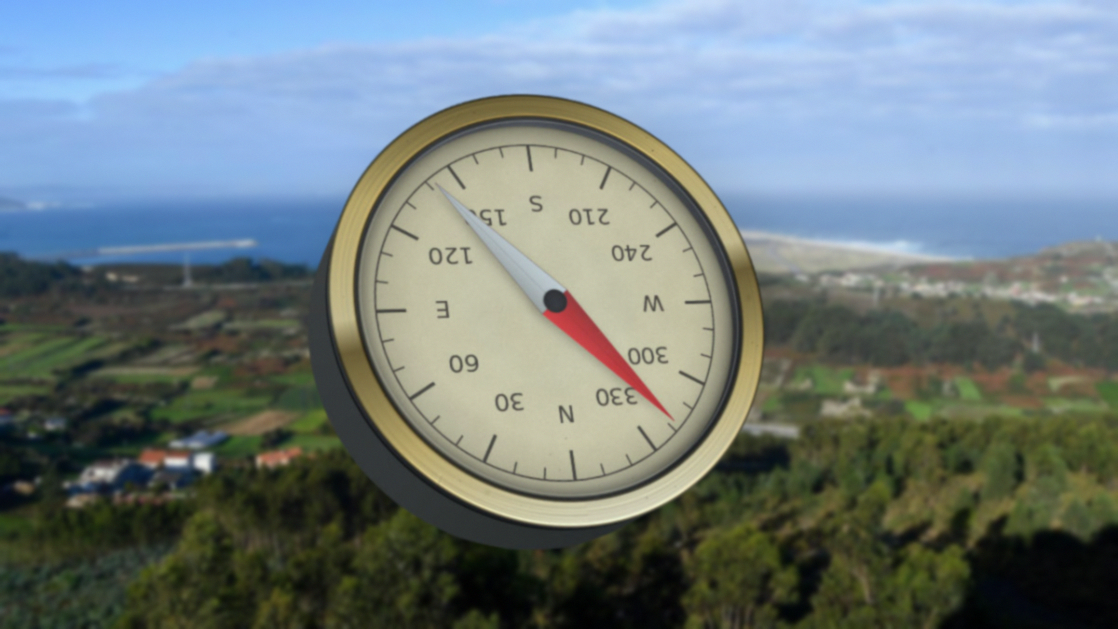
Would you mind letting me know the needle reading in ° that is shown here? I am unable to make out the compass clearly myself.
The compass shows 320 °
